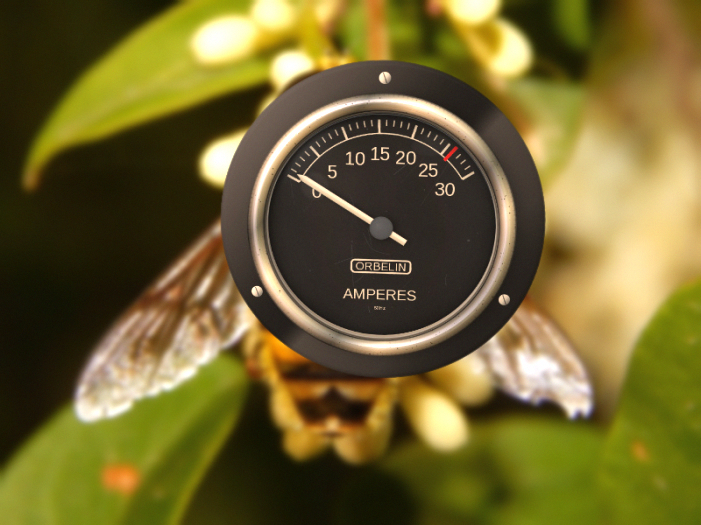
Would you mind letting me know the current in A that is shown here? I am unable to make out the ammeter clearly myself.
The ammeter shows 1 A
